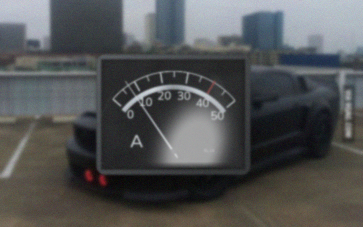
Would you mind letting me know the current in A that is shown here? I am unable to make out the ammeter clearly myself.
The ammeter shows 7.5 A
